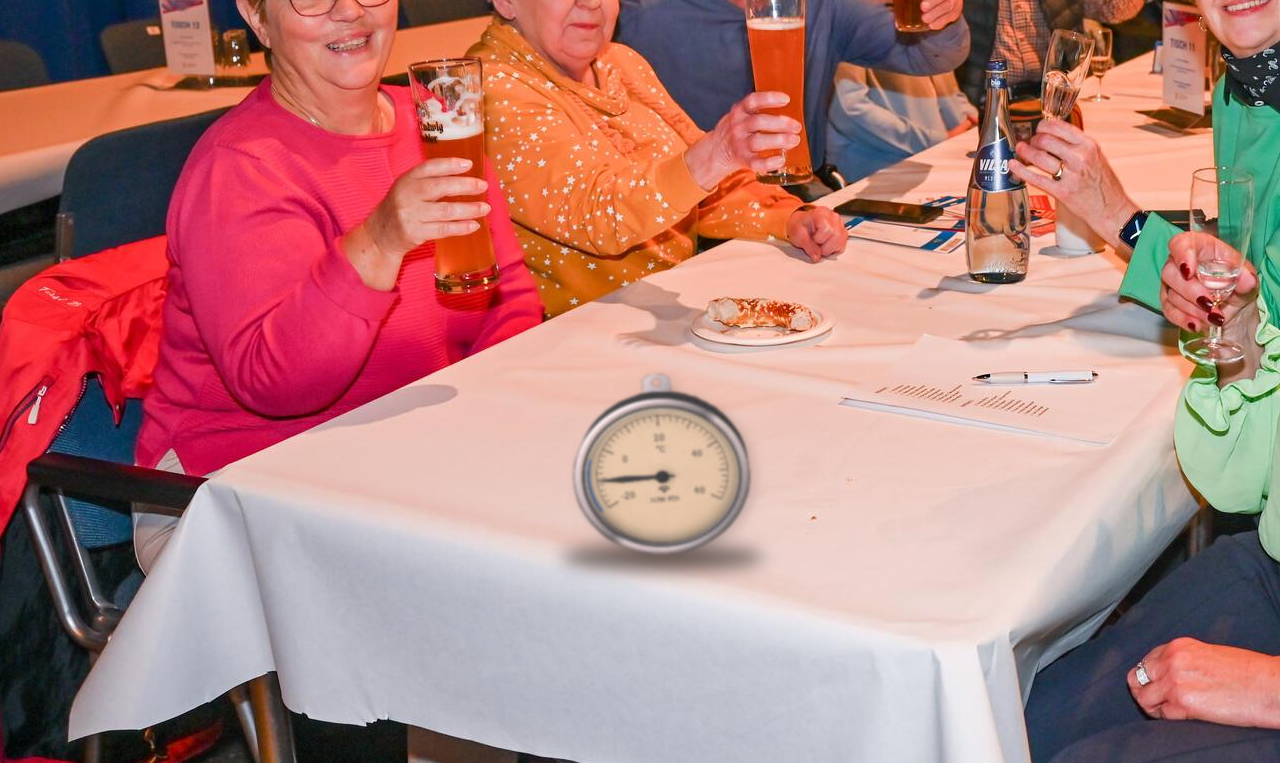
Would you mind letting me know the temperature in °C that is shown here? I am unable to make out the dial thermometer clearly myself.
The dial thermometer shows -10 °C
